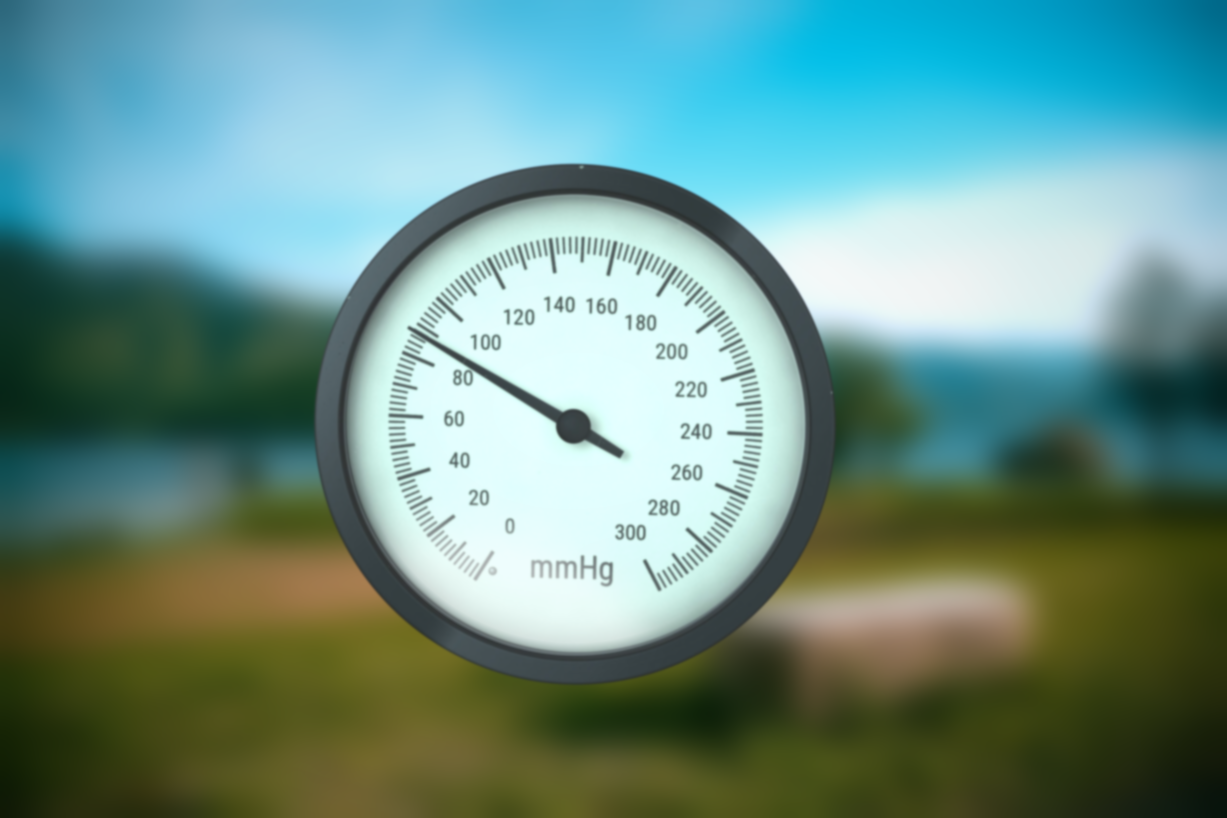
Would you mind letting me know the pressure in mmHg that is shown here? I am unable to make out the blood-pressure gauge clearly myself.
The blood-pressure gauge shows 88 mmHg
